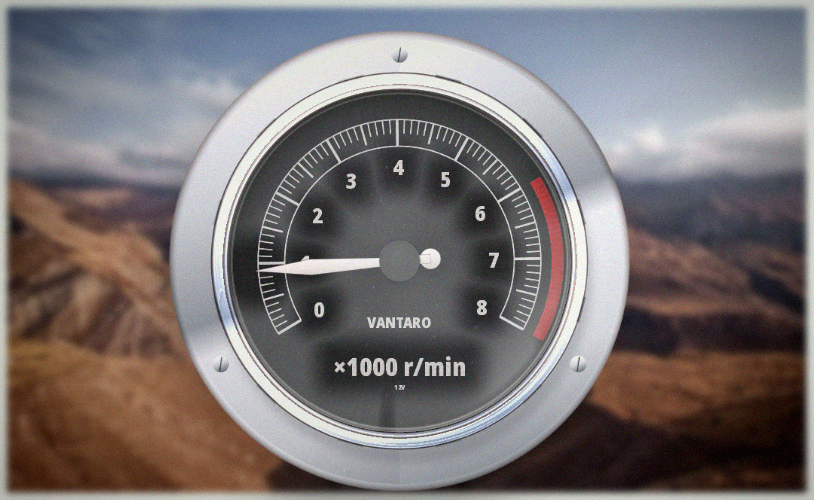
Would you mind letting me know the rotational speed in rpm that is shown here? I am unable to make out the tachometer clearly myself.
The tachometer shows 900 rpm
